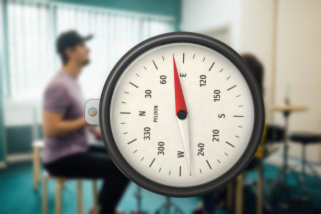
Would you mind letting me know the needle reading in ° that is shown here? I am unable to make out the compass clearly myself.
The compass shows 80 °
